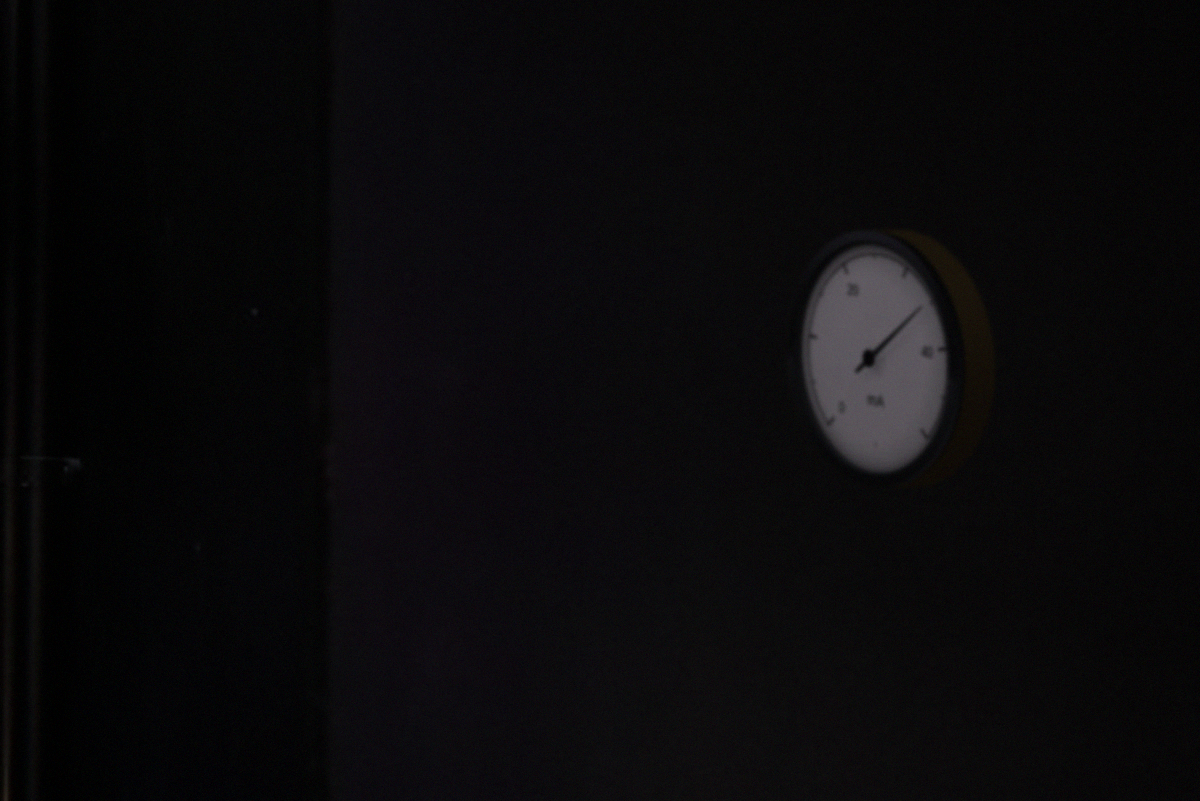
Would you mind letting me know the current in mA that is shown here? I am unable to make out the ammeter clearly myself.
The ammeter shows 35 mA
